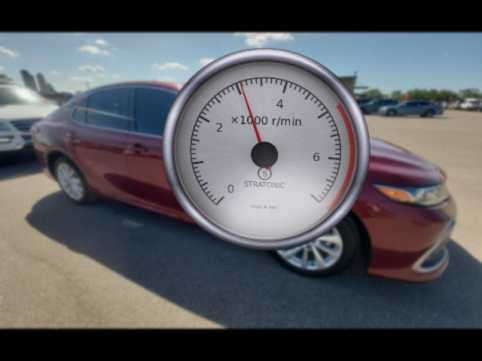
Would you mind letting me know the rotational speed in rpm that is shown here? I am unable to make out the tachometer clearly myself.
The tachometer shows 3100 rpm
